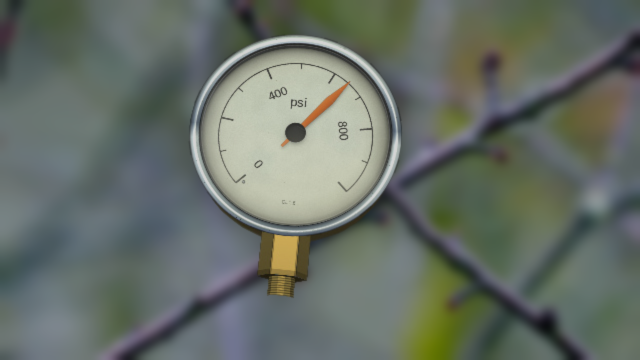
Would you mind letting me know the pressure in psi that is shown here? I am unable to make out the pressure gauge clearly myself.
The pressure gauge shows 650 psi
